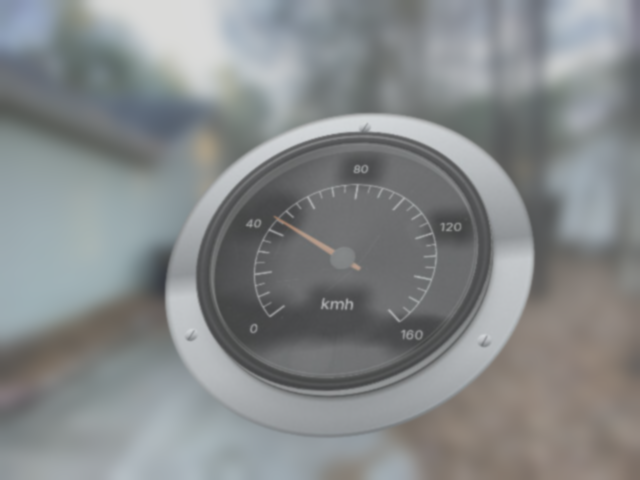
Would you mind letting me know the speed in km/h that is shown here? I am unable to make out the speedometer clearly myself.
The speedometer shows 45 km/h
